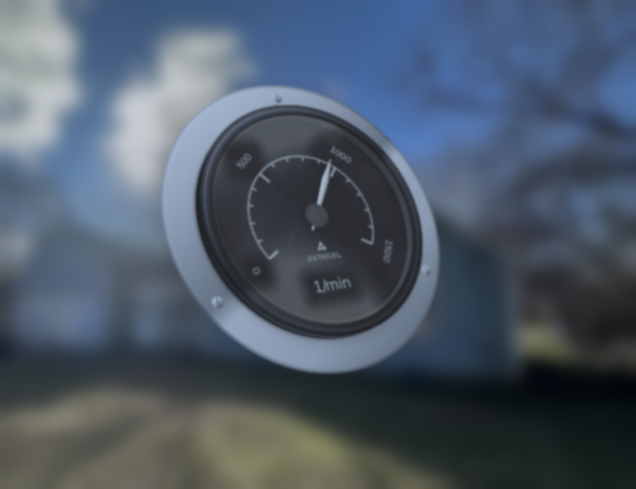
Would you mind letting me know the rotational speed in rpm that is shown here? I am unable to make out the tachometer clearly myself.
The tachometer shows 950 rpm
